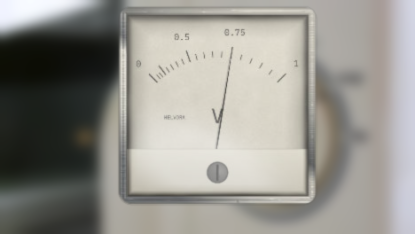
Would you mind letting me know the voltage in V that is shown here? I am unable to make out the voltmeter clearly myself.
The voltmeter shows 0.75 V
